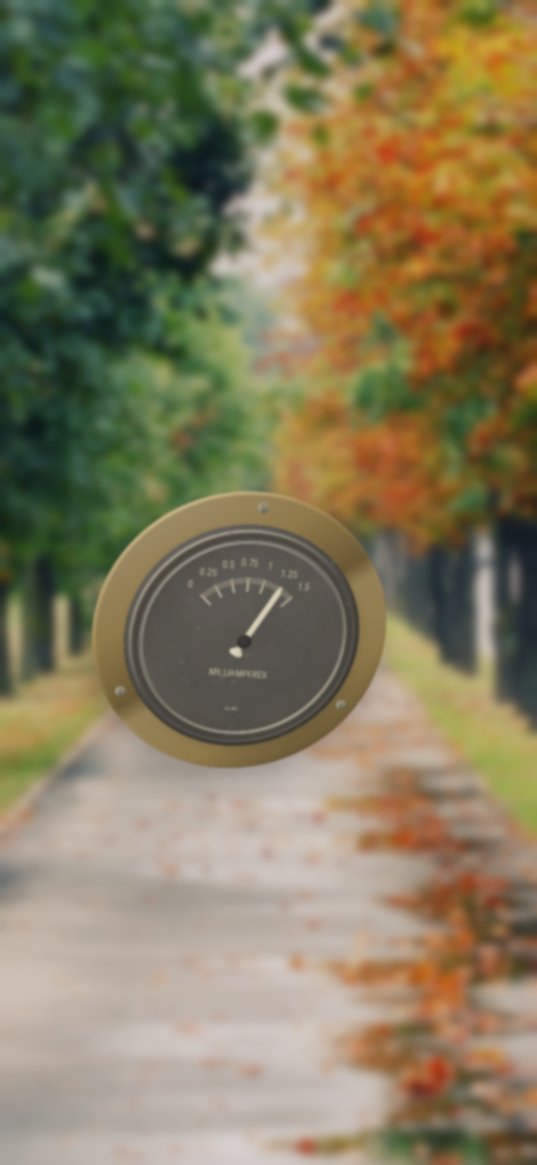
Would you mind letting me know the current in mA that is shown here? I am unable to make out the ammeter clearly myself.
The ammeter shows 1.25 mA
